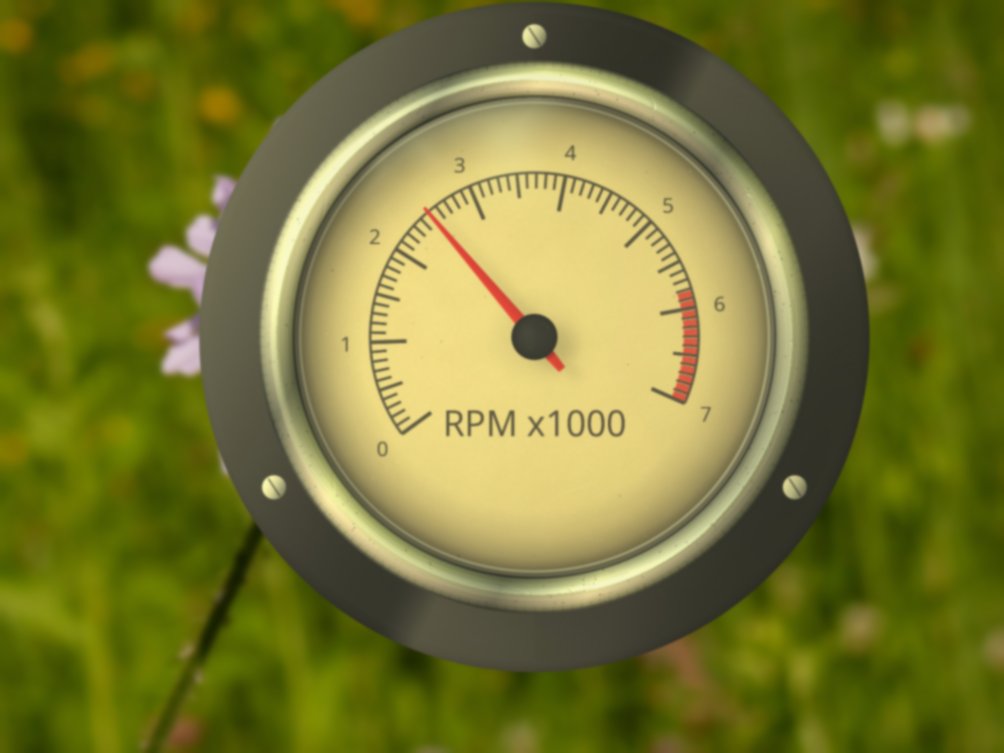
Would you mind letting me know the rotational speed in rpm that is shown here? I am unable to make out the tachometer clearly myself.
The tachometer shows 2500 rpm
